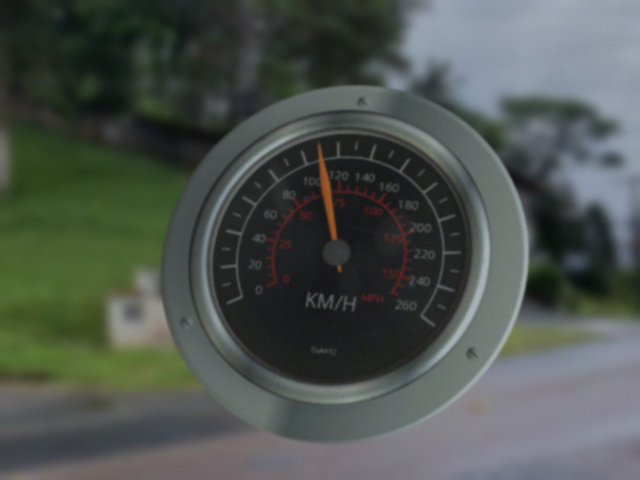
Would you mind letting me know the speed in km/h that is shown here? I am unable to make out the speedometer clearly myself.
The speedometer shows 110 km/h
